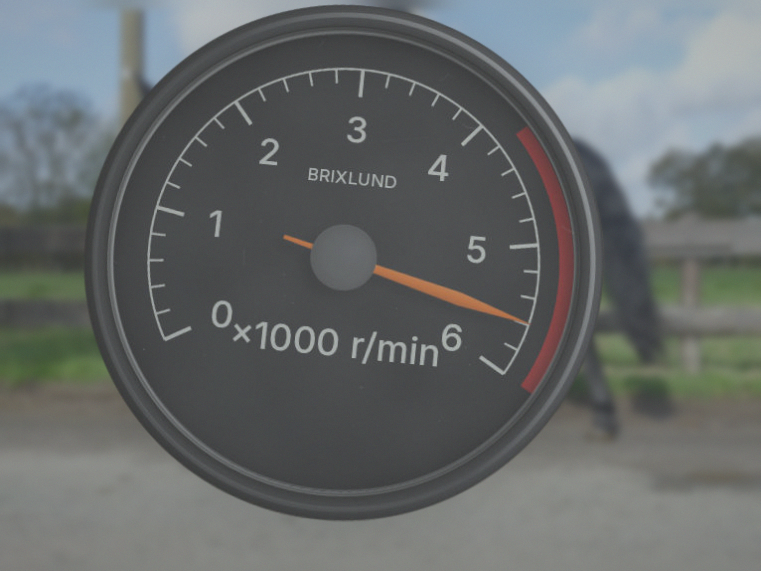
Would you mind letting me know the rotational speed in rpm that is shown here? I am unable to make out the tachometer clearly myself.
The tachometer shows 5600 rpm
